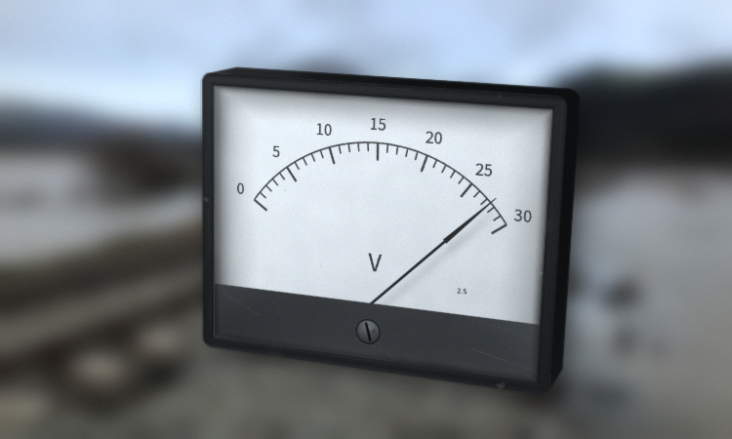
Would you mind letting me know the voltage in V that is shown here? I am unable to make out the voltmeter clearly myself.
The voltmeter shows 27.5 V
